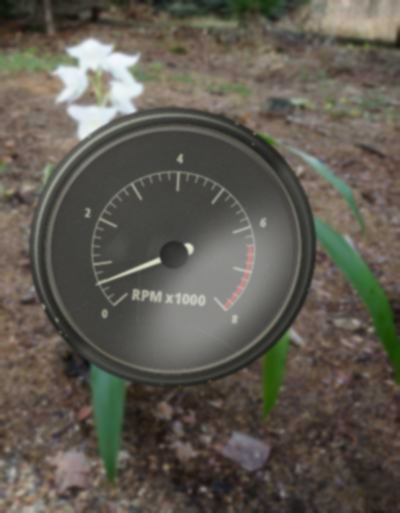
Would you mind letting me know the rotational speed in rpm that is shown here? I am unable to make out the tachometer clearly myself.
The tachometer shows 600 rpm
